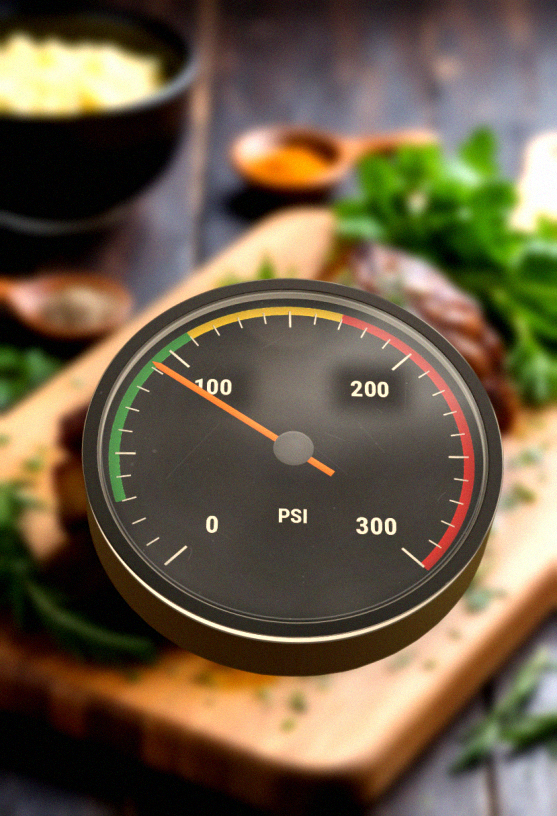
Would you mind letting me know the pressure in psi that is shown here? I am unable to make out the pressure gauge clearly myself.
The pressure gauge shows 90 psi
